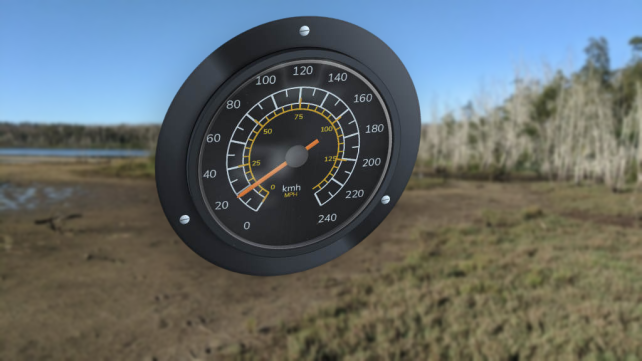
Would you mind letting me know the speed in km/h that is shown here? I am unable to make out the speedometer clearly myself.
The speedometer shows 20 km/h
